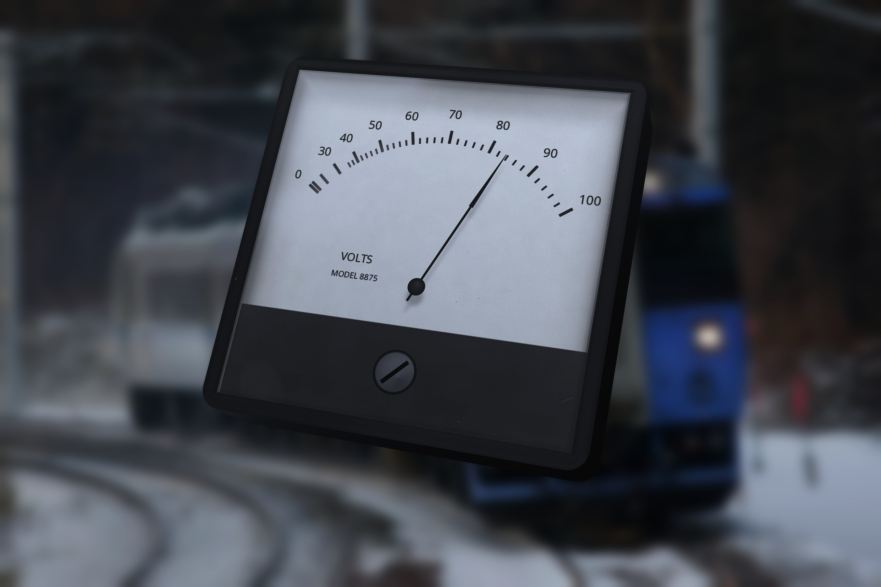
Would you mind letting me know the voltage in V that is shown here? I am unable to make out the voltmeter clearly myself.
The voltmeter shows 84 V
